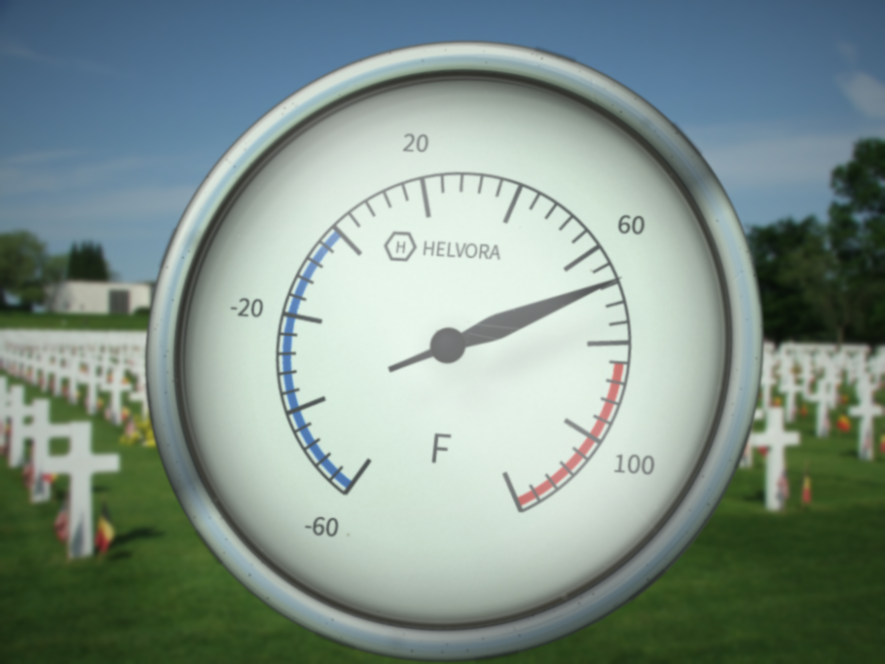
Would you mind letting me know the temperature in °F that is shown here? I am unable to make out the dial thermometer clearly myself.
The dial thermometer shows 68 °F
